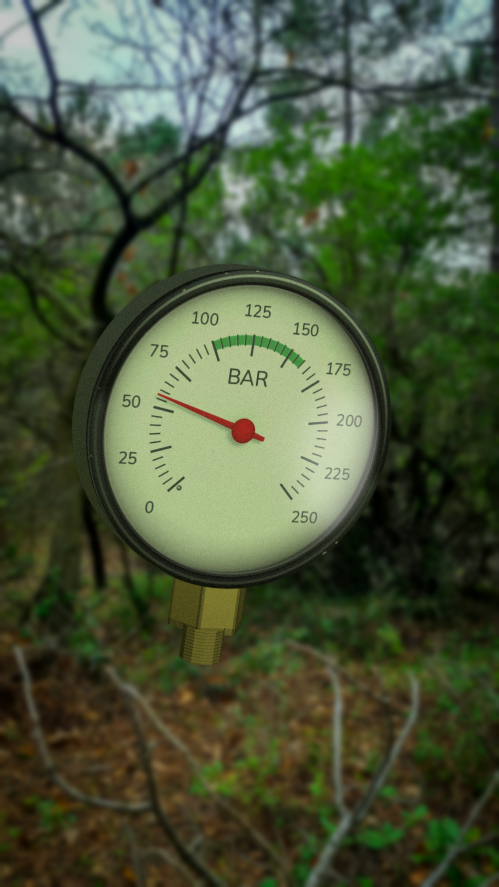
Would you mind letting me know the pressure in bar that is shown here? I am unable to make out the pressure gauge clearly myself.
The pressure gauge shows 57.5 bar
